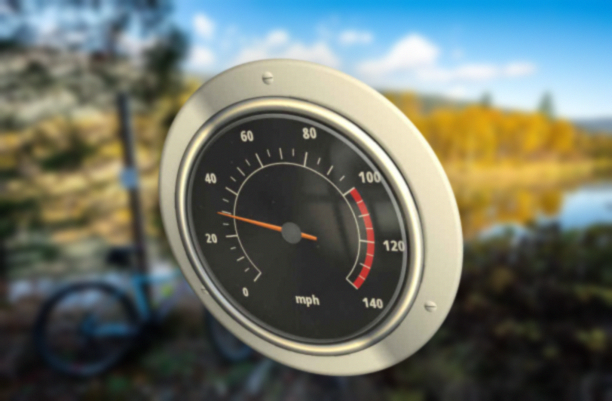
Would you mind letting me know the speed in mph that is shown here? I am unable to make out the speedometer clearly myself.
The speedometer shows 30 mph
